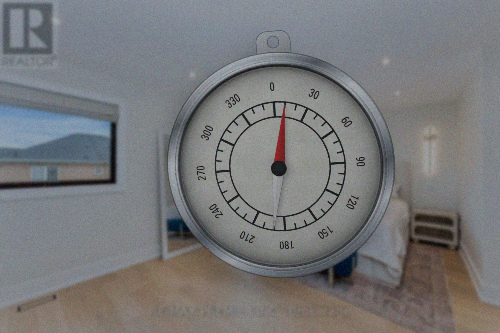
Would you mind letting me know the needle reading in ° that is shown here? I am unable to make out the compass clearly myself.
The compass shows 10 °
